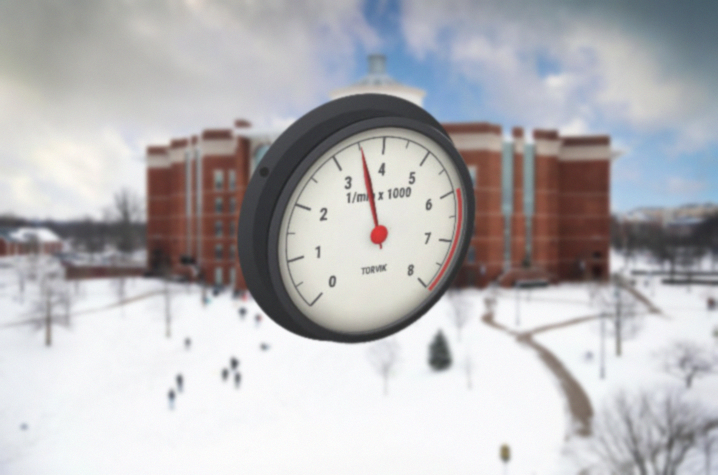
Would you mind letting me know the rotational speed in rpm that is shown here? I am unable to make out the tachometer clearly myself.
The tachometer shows 3500 rpm
